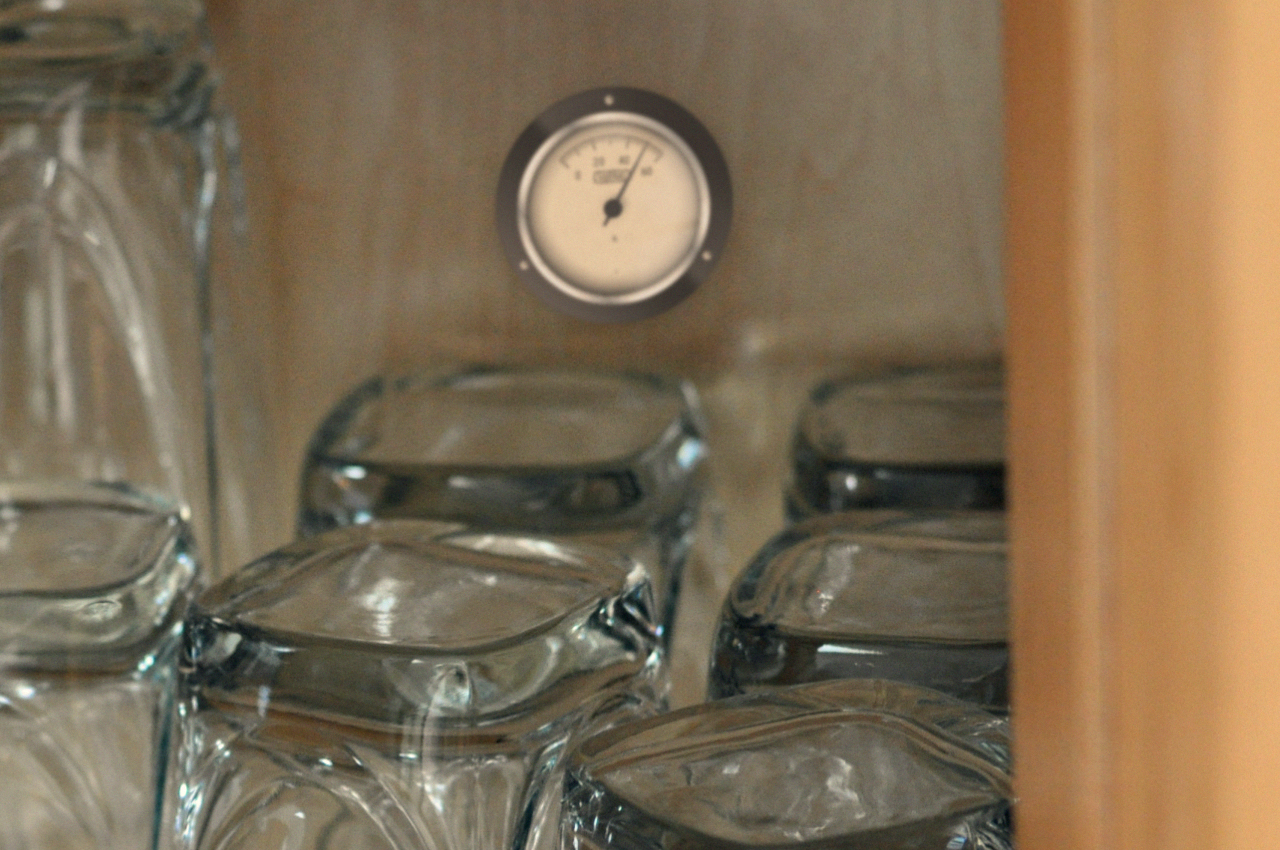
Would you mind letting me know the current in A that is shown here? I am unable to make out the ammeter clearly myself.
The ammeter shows 50 A
